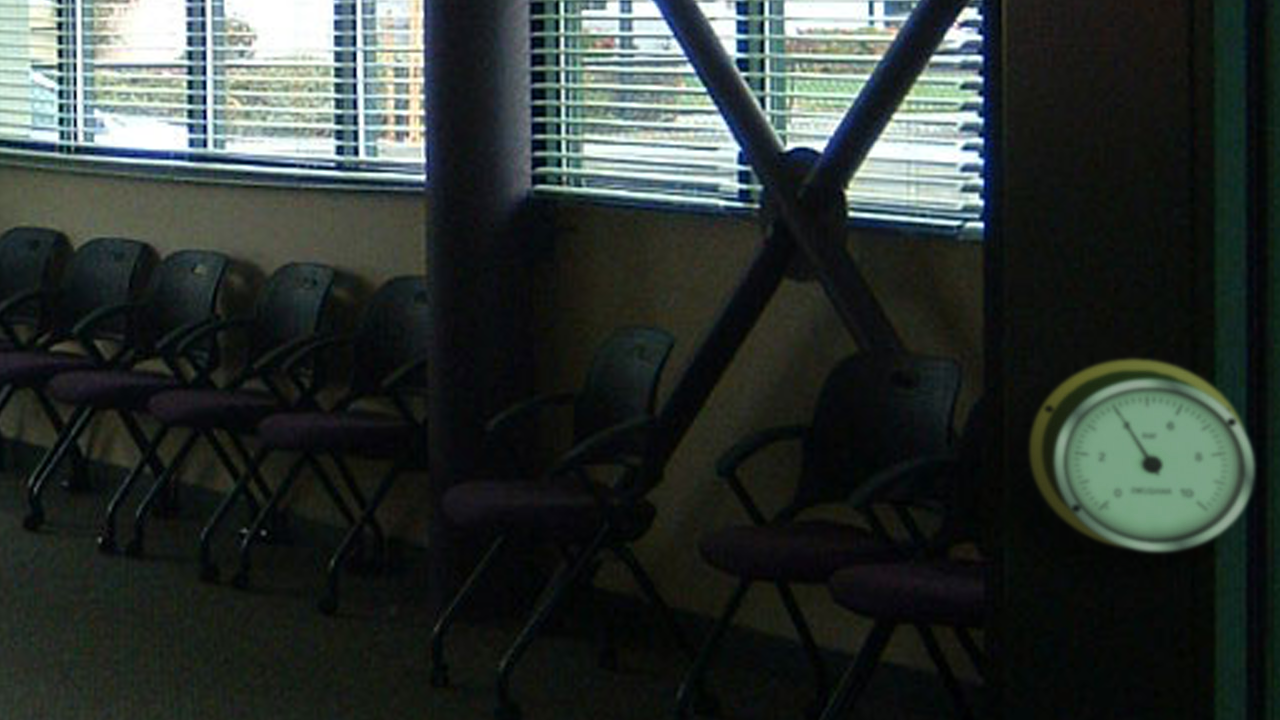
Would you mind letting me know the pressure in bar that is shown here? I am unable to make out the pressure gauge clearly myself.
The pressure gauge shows 4 bar
